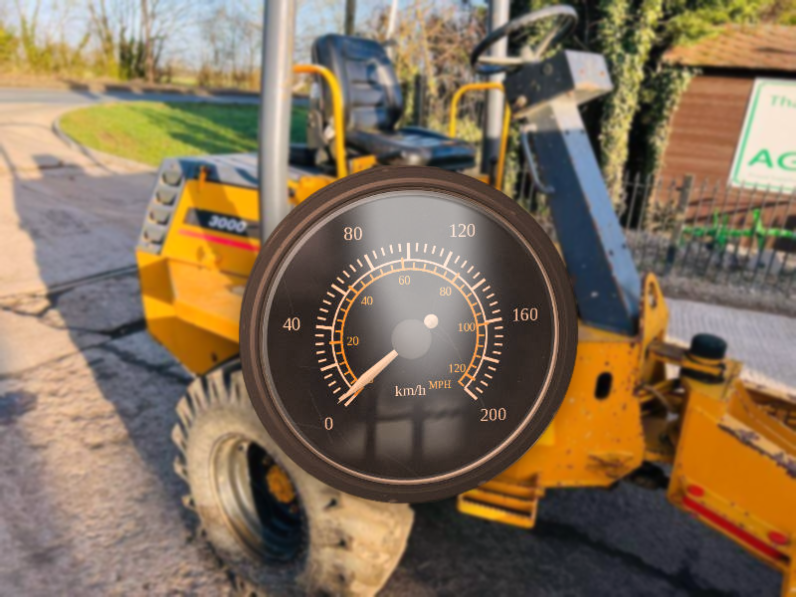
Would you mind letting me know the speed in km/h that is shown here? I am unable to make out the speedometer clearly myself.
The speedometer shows 4 km/h
